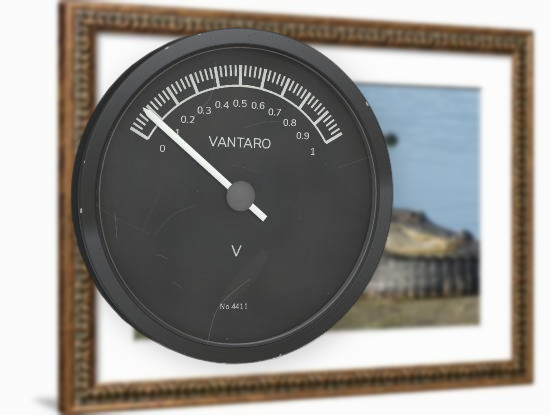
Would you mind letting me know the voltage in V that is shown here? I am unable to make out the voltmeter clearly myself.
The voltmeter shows 0.08 V
